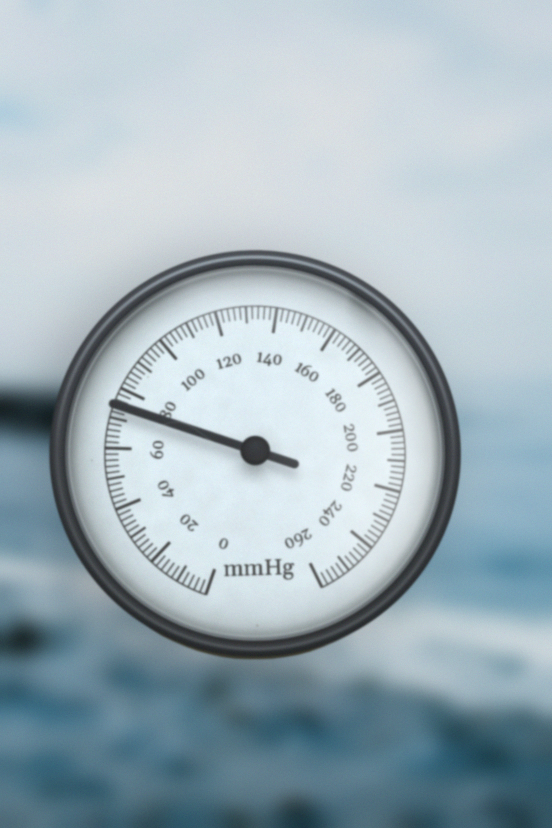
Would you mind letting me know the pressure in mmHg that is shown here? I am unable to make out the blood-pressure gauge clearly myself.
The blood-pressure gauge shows 74 mmHg
